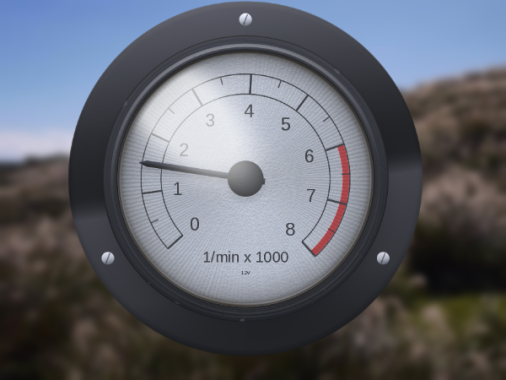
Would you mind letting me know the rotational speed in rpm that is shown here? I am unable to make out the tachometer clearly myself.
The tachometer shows 1500 rpm
